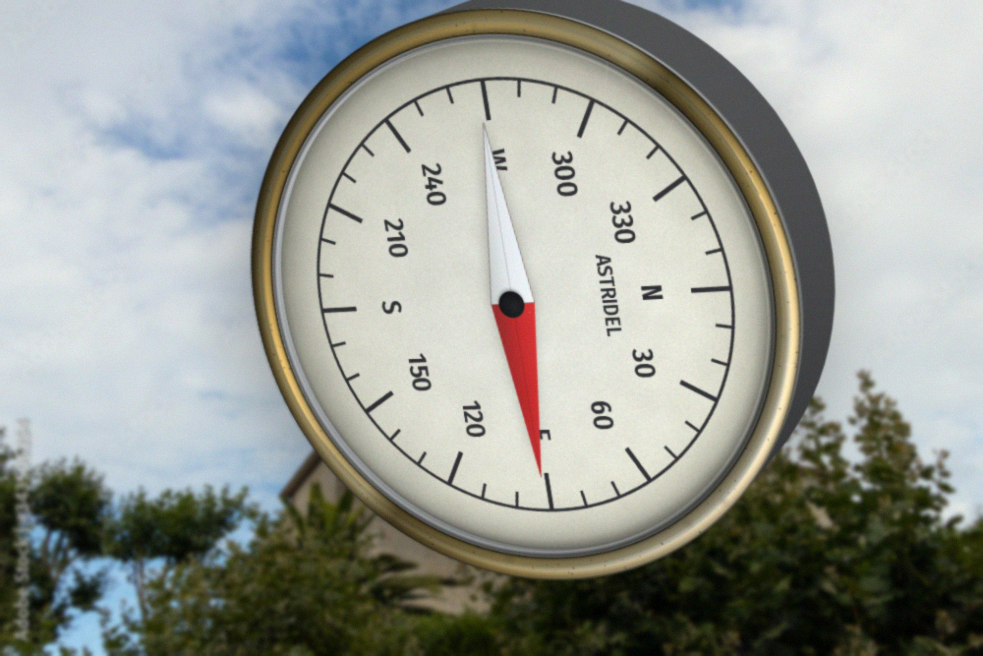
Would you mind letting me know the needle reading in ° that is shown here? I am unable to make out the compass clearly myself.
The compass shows 90 °
